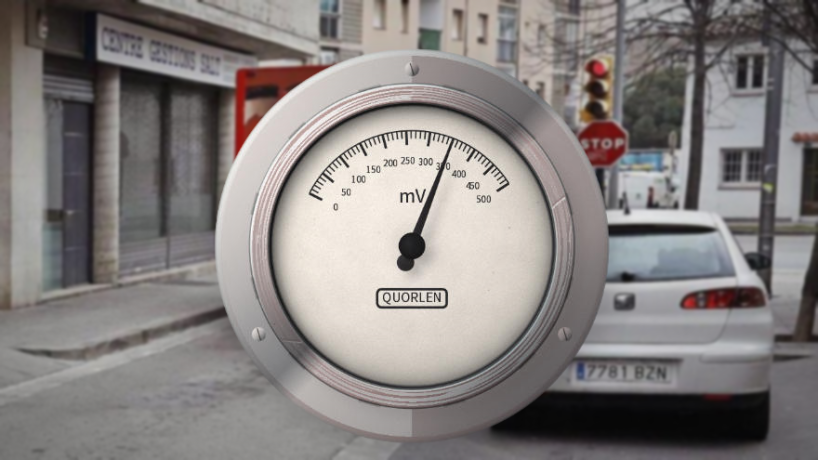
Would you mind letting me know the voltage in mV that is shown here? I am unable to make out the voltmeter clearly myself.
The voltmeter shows 350 mV
